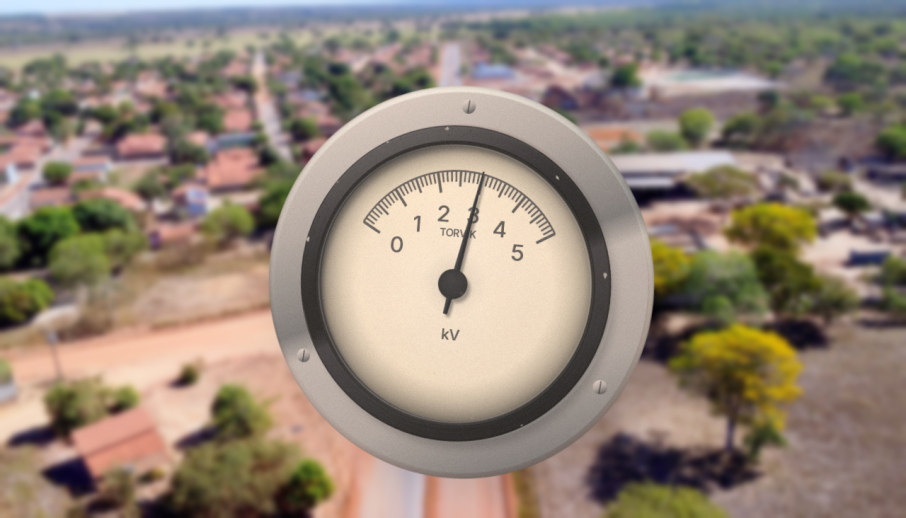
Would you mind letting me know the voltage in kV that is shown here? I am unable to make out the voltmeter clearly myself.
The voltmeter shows 3 kV
